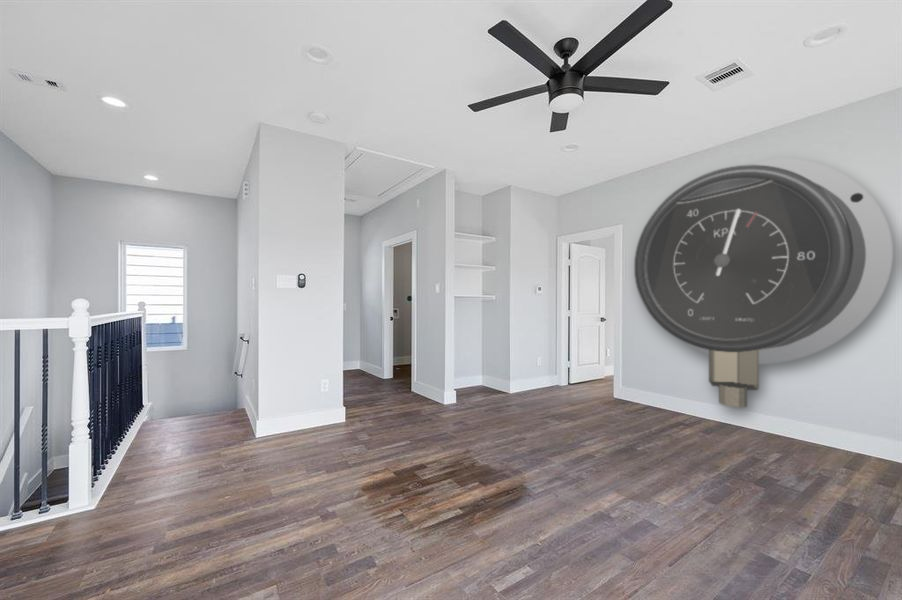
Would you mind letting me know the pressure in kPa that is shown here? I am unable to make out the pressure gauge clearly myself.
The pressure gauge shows 55 kPa
